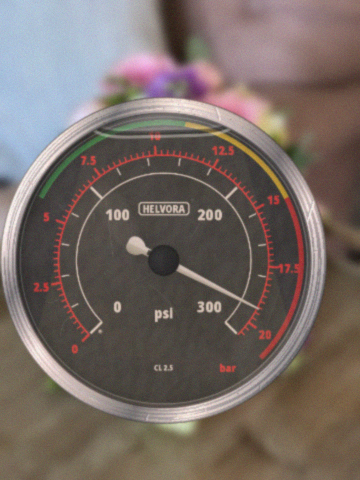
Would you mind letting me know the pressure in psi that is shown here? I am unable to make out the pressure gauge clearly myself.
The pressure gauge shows 280 psi
